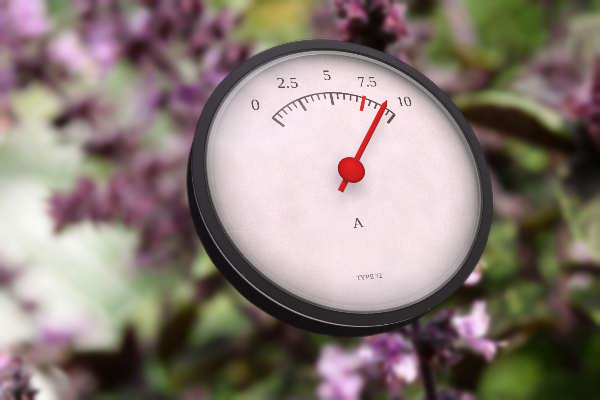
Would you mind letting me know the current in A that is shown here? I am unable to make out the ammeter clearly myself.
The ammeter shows 9 A
